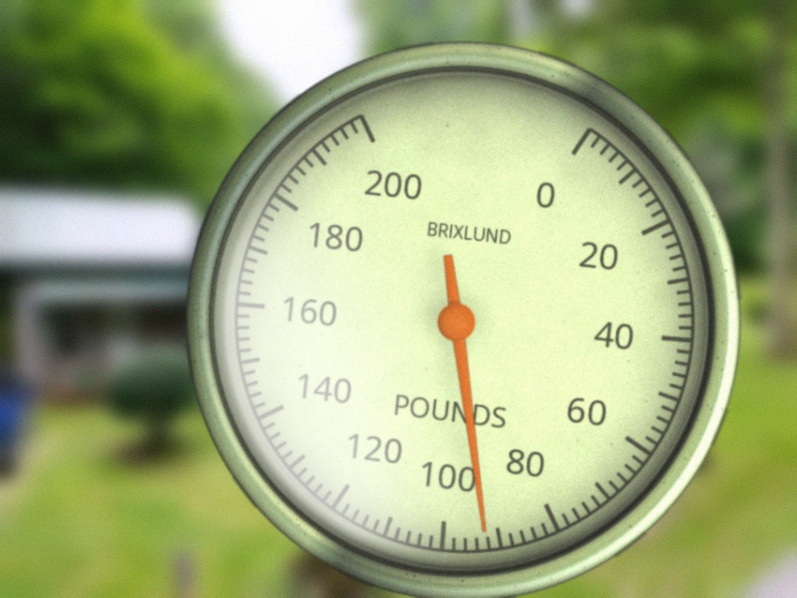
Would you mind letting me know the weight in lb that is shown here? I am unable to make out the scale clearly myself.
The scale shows 92 lb
